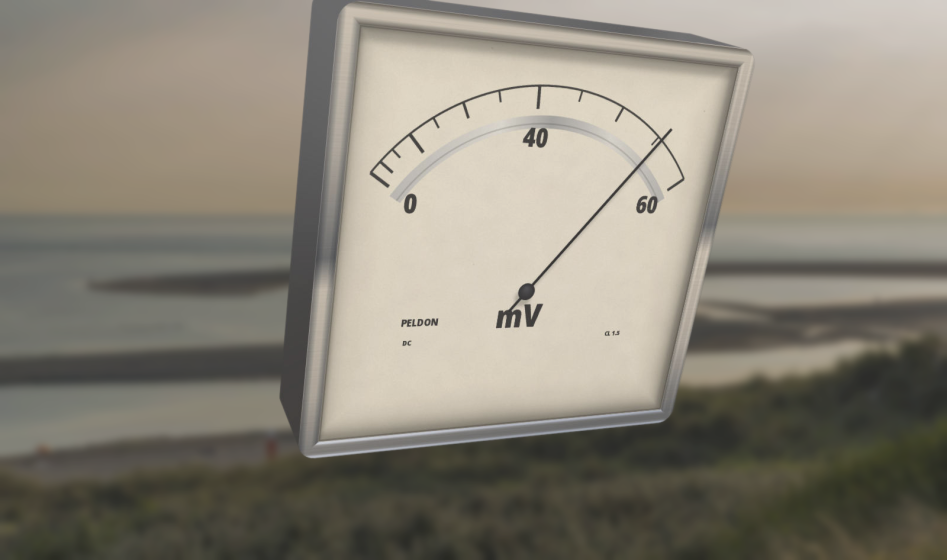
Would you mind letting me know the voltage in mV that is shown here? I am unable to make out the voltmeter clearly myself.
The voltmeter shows 55 mV
